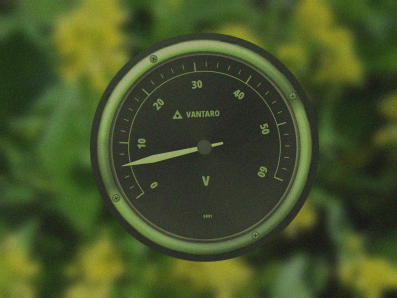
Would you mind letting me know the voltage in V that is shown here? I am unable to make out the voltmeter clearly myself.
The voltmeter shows 6 V
